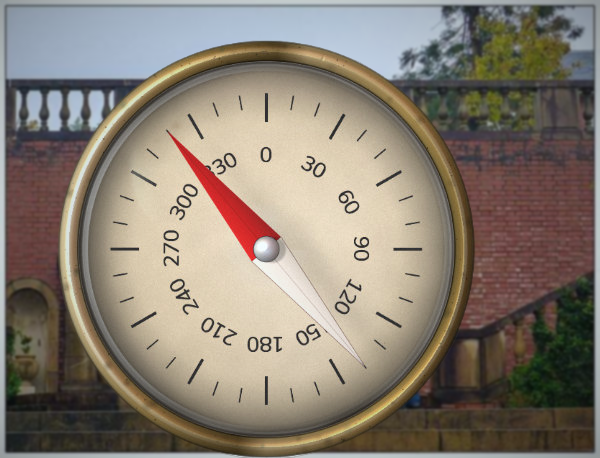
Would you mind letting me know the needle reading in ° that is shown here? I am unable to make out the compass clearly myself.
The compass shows 320 °
